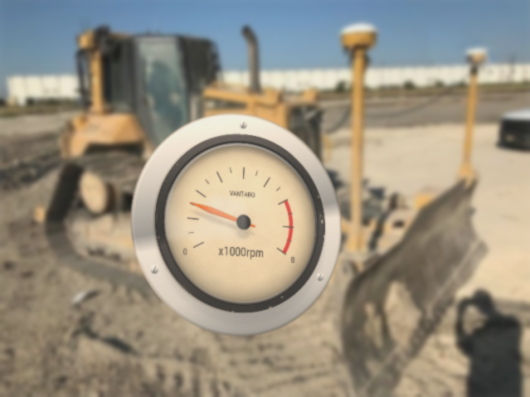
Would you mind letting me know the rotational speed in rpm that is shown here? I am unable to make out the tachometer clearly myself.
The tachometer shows 1500 rpm
